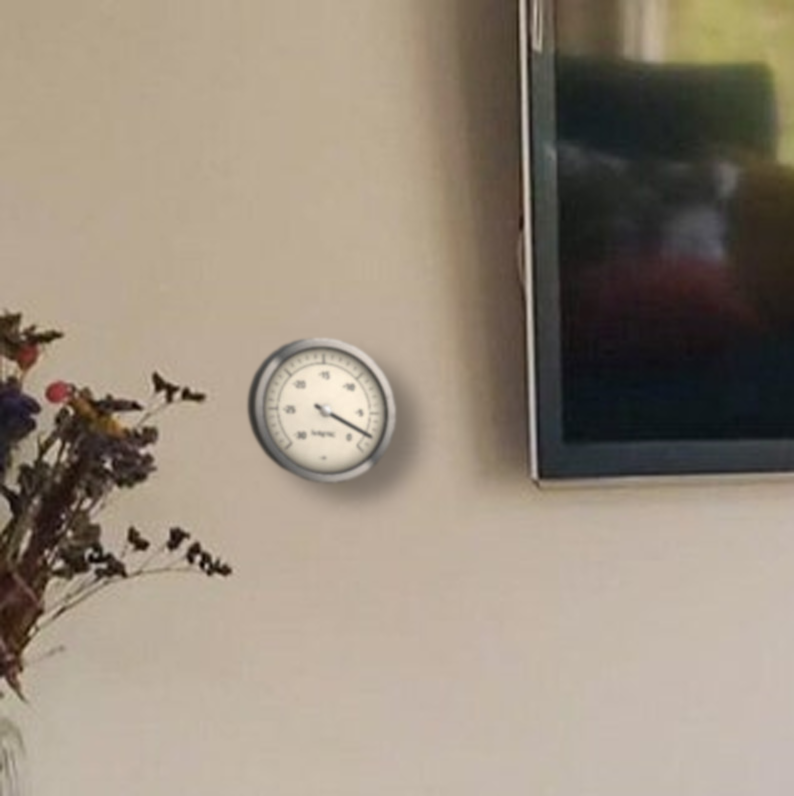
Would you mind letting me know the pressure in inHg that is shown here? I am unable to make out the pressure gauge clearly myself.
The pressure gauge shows -2 inHg
